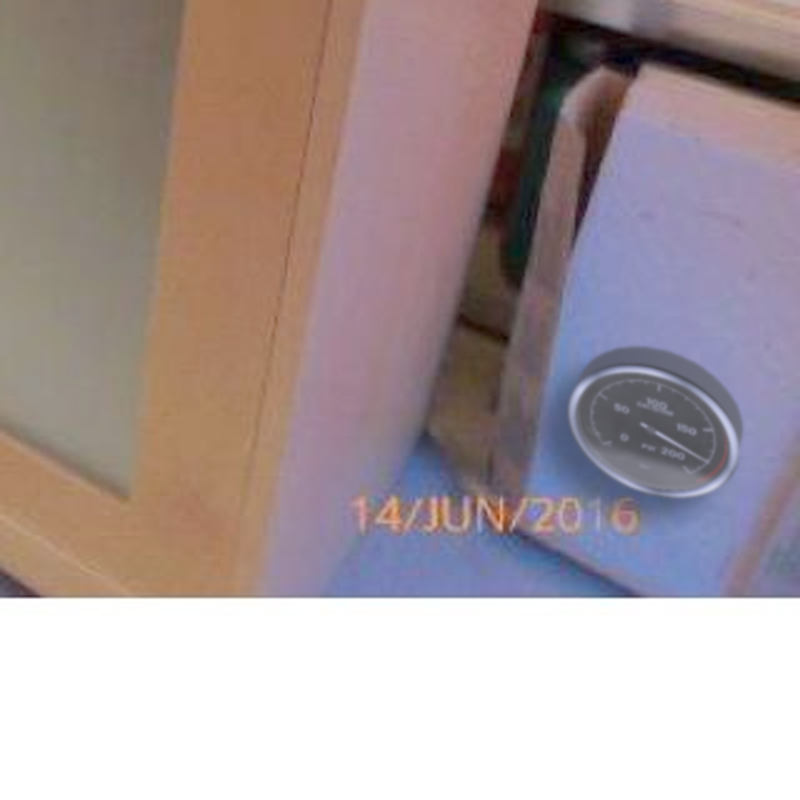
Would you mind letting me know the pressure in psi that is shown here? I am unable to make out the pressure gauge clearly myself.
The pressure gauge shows 180 psi
